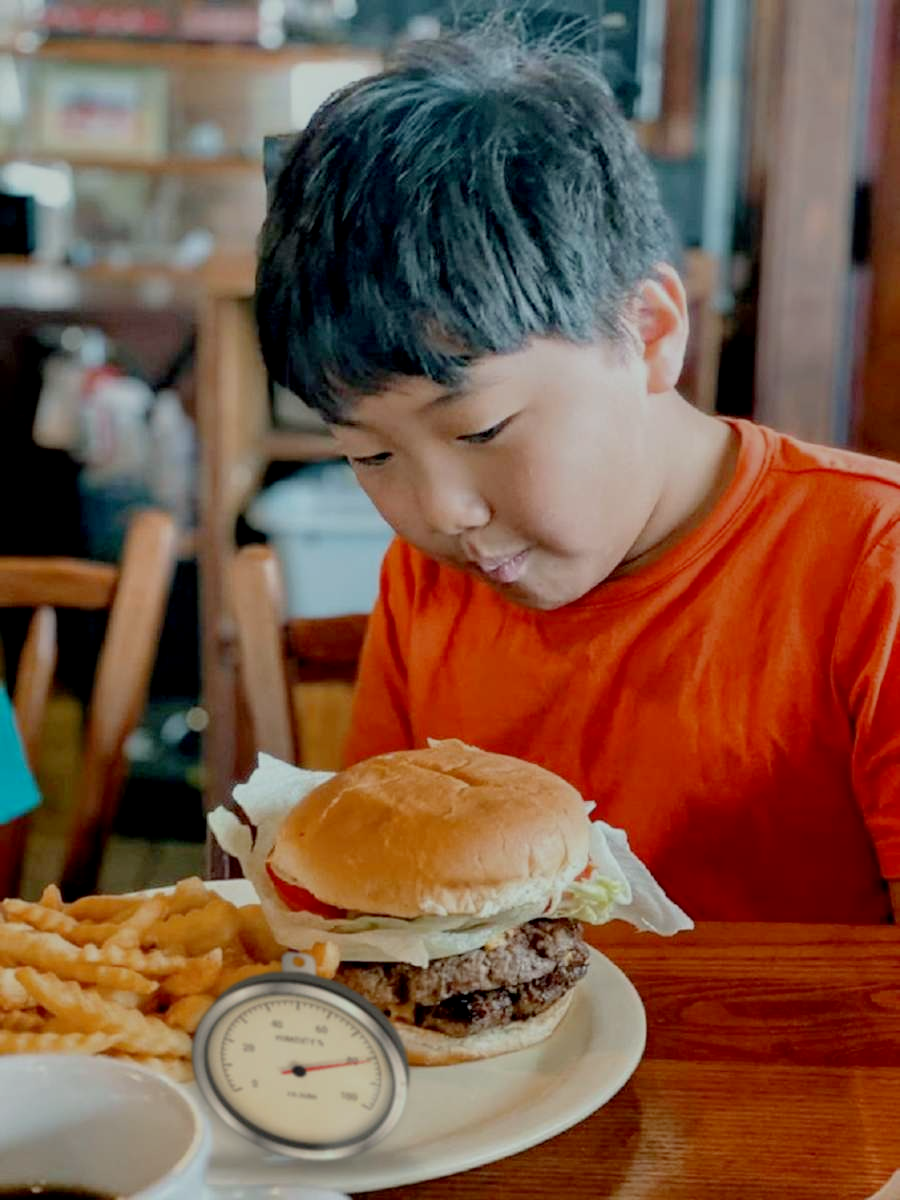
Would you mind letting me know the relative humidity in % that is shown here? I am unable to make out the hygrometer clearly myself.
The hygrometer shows 80 %
